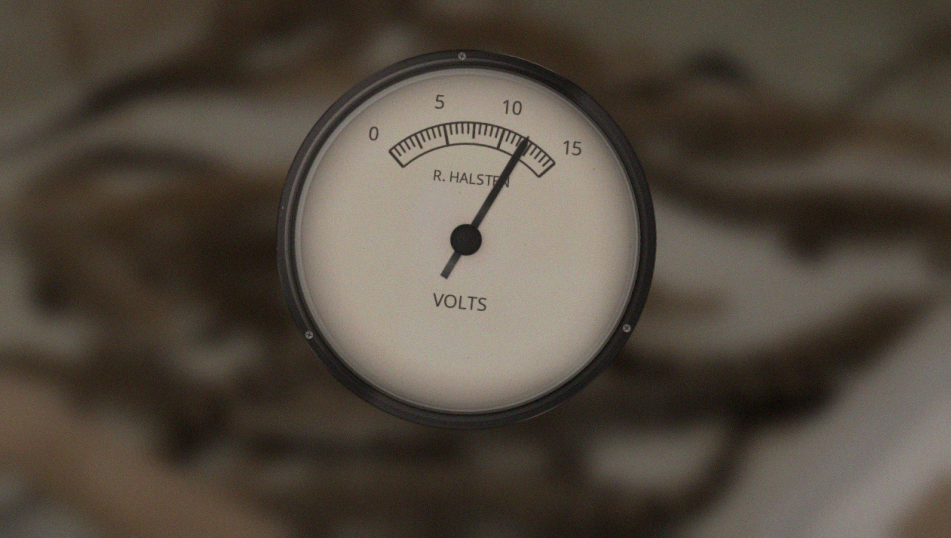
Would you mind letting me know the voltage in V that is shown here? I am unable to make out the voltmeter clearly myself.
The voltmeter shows 12 V
